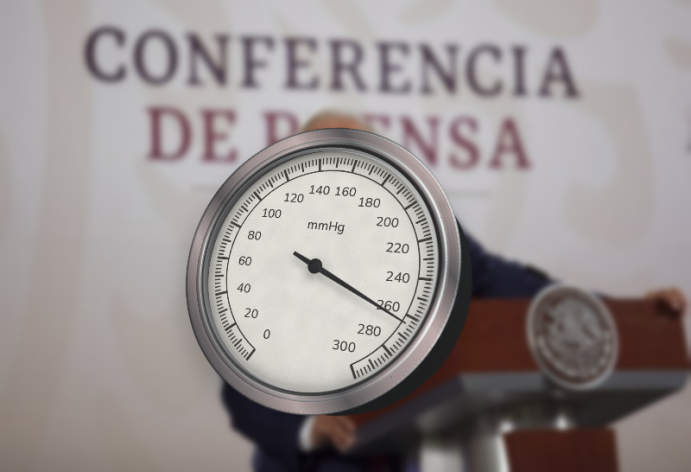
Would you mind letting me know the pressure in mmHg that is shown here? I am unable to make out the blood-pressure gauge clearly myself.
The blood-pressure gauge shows 264 mmHg
